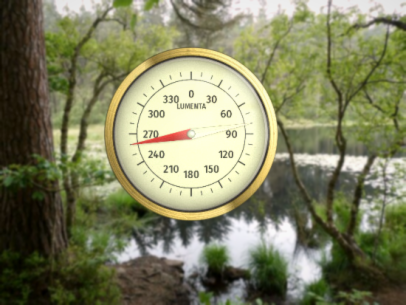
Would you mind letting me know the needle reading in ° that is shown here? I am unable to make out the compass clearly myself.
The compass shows 260 °
